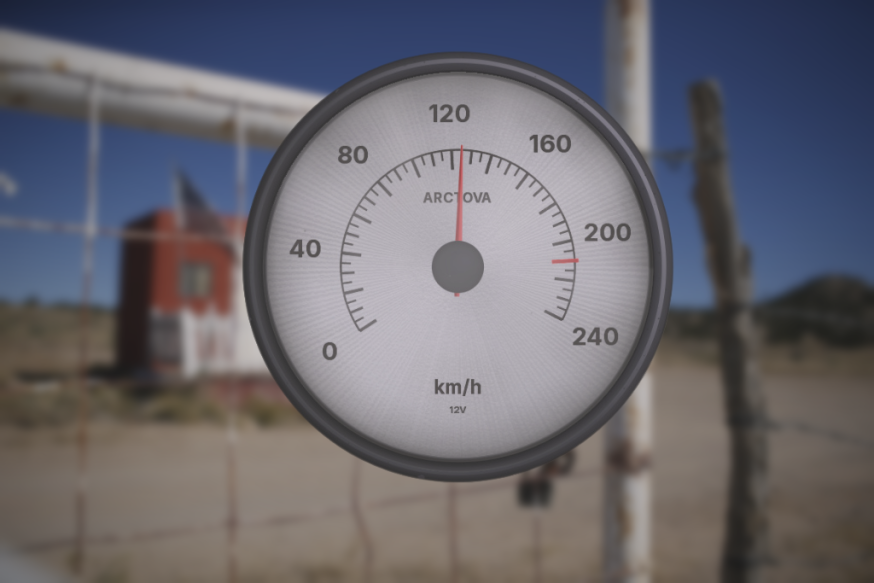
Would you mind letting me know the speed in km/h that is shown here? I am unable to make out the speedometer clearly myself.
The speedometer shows 125 km/h
